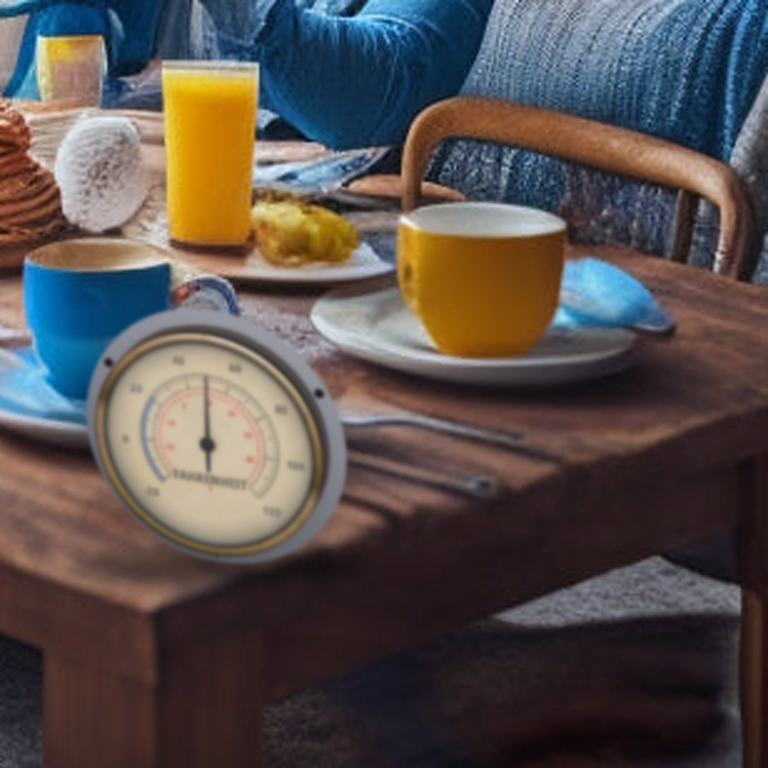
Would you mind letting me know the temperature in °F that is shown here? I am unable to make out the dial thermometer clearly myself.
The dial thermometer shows 50 °F
